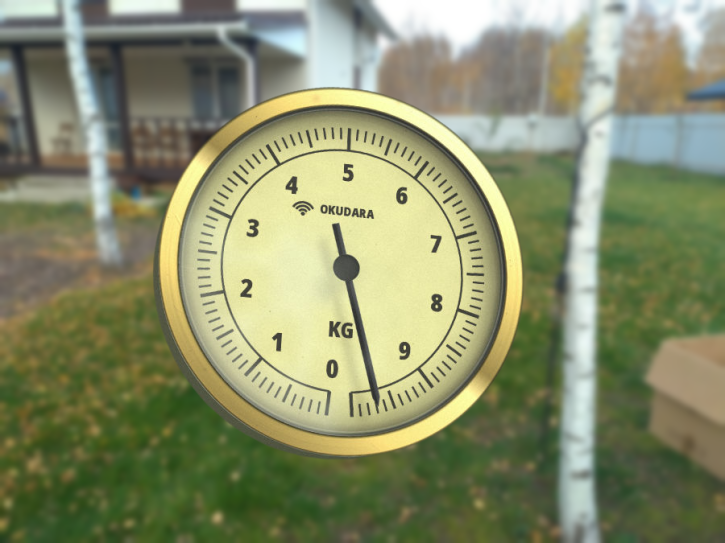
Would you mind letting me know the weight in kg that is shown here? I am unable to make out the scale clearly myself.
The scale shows 9.7 kg
